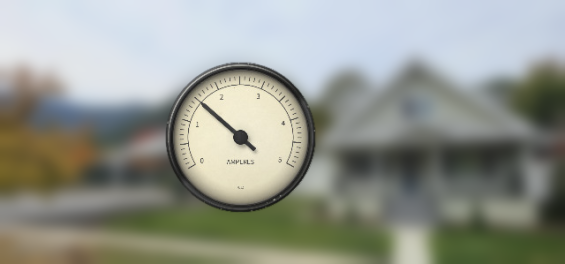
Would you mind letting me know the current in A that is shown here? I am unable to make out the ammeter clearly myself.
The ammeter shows 1.5 A
